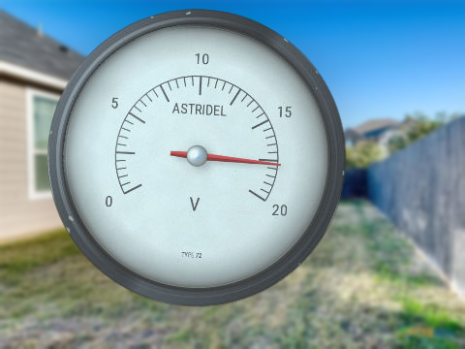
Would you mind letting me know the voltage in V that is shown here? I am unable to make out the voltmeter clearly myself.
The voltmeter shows 17.75 V
